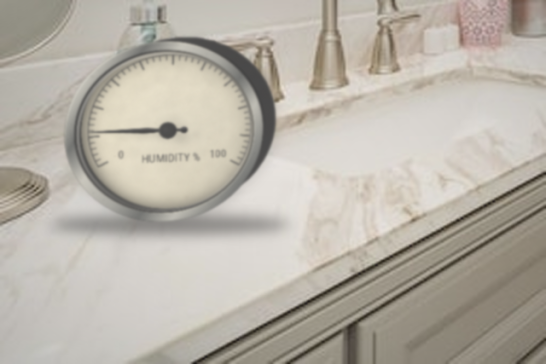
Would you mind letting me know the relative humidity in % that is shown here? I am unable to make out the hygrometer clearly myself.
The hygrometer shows 12 %
